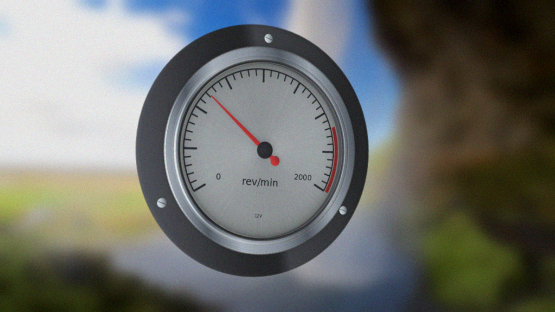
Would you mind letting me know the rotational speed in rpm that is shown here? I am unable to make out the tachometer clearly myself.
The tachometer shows 600 rpm
